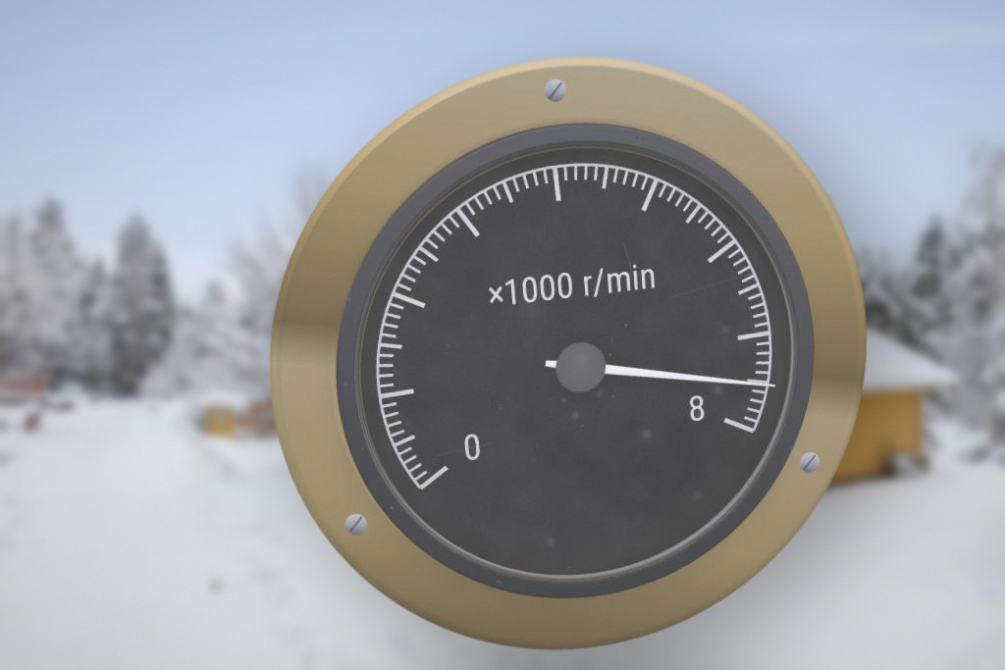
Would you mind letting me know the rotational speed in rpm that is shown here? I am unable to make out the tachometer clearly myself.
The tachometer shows 7500 rpm
